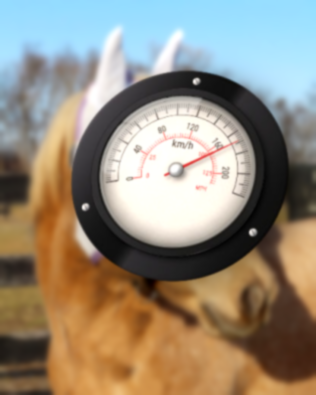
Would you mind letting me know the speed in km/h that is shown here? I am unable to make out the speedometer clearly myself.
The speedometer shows 170 km/h
